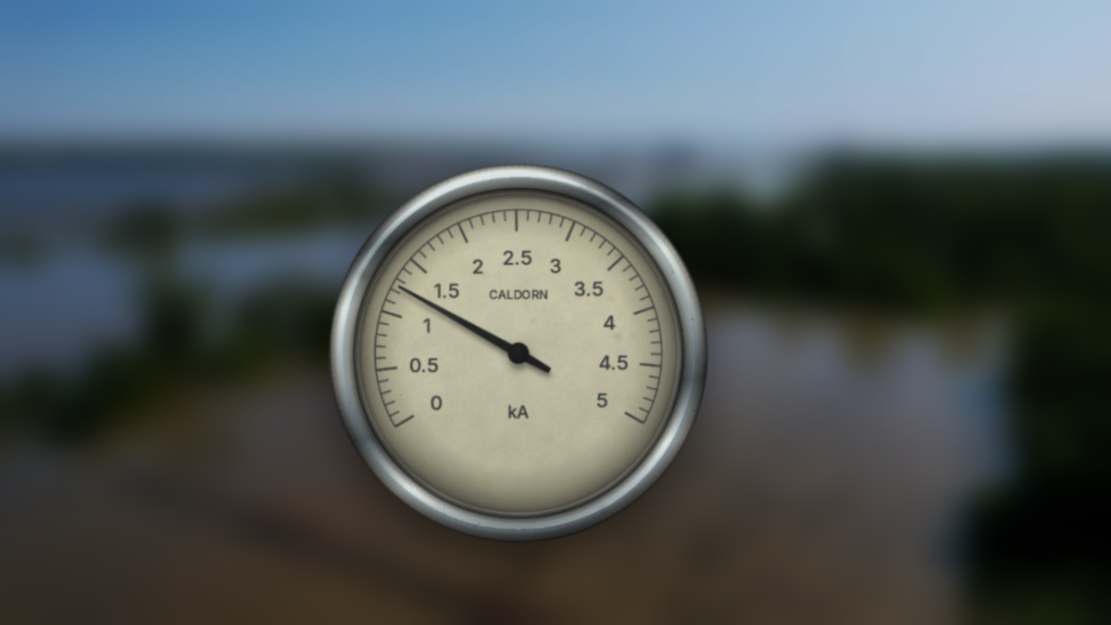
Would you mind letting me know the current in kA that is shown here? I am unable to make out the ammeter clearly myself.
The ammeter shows 1.25 kA
